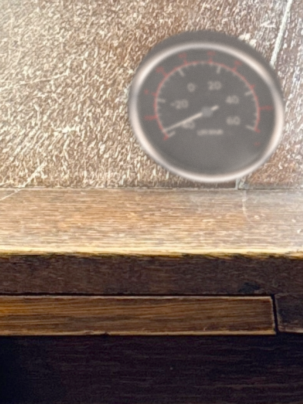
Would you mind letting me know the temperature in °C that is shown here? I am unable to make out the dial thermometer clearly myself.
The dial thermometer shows -36 °C
